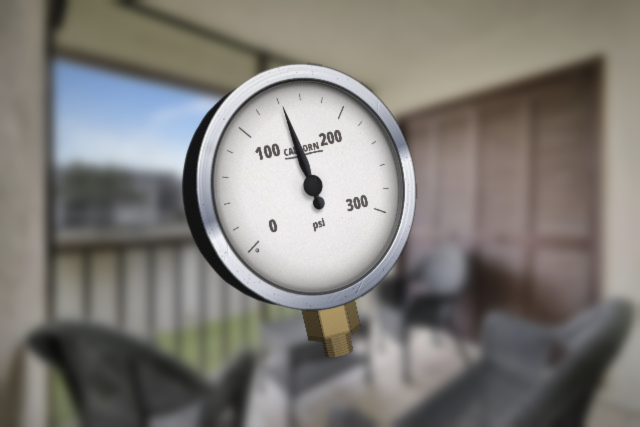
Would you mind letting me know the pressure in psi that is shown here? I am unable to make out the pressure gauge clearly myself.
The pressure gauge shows 140 psi
